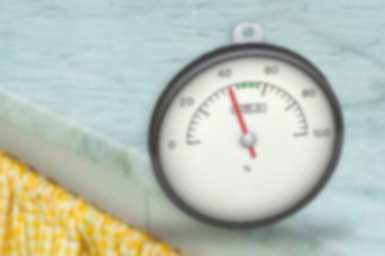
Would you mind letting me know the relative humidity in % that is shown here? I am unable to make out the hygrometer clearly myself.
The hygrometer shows 40 %
